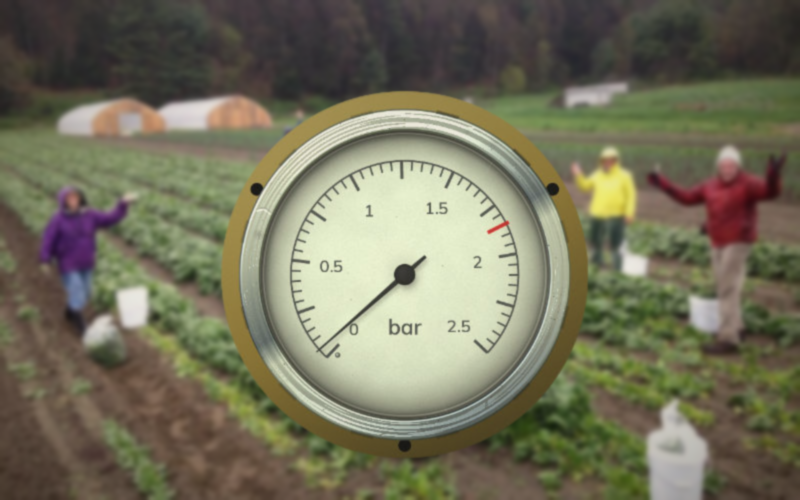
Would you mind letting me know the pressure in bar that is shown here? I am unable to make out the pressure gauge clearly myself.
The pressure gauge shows 0.05 bar
